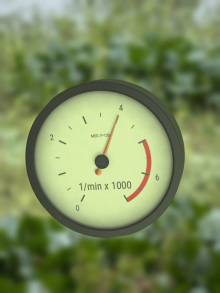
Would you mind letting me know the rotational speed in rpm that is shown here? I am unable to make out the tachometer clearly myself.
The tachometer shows 4000 rpm
